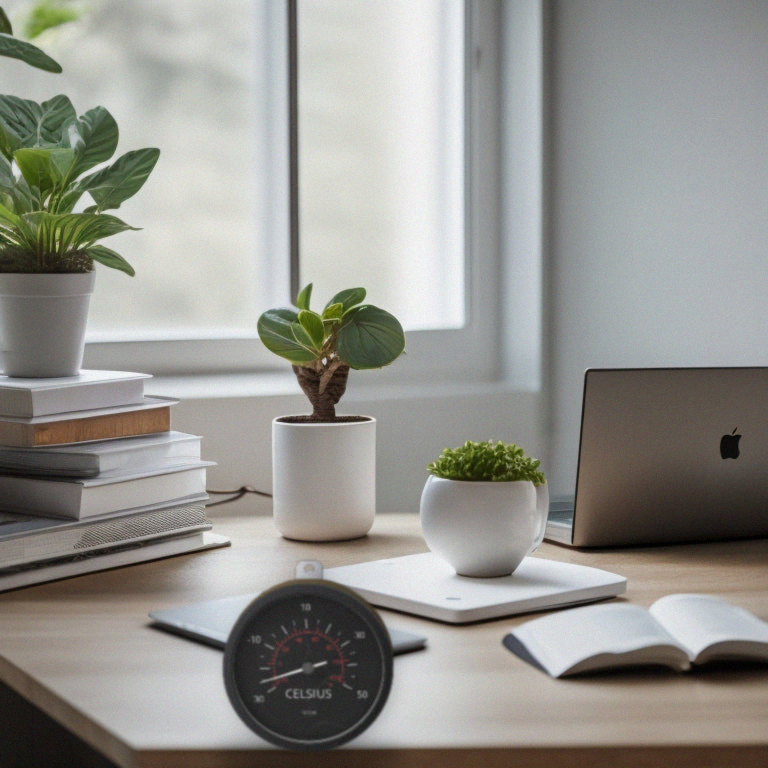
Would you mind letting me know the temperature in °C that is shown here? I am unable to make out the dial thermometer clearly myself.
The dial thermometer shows -25 °C
